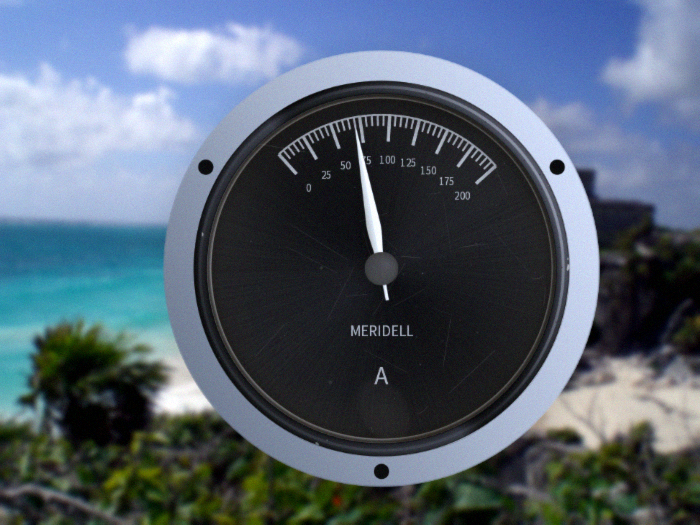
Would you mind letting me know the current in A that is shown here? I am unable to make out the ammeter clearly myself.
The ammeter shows 70 A
